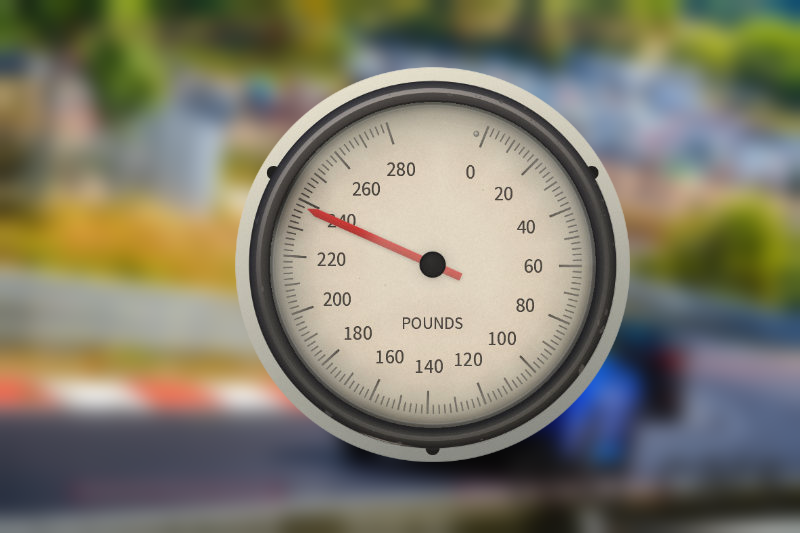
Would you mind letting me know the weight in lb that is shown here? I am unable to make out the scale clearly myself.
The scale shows 238 lb
